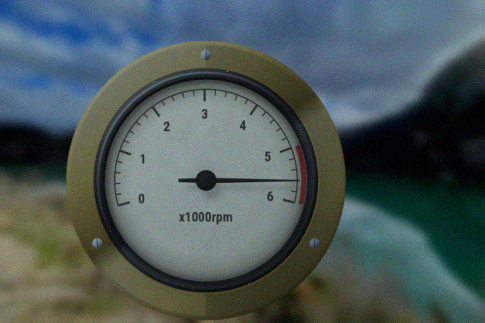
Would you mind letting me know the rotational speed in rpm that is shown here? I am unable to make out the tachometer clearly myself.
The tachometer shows 5600 rpm
